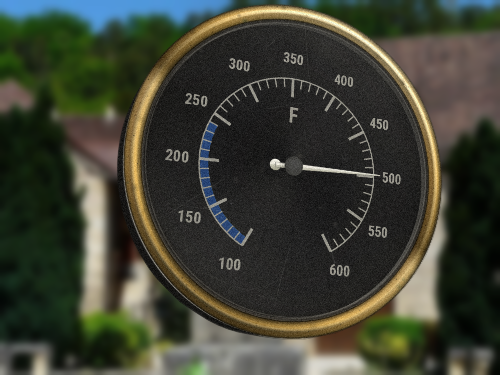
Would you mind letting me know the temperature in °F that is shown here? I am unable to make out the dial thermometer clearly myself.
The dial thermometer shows 500 °F
